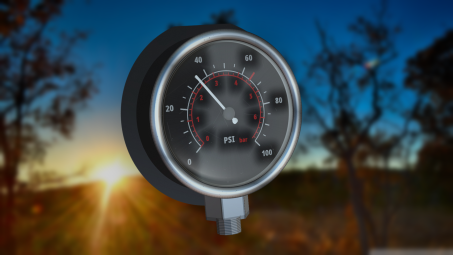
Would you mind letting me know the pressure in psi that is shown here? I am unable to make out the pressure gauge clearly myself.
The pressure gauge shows 35 psi
